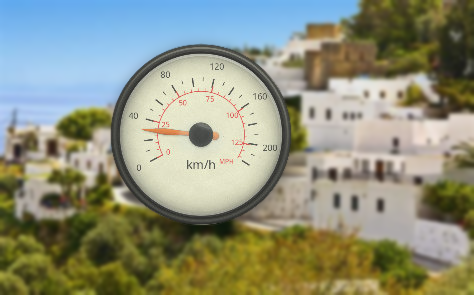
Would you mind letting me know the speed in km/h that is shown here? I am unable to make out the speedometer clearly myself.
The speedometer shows 30 km/h
